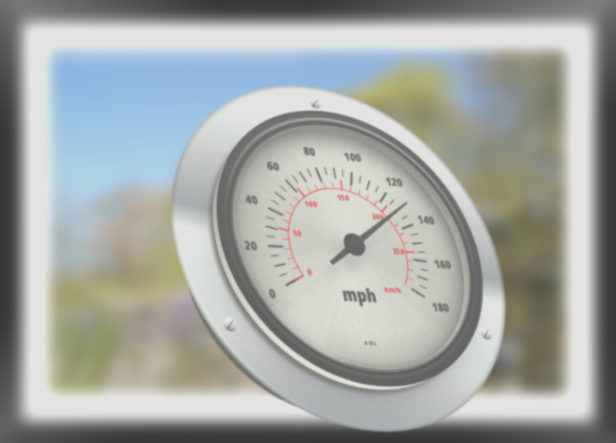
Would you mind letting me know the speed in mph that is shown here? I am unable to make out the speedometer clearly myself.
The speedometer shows 130 mph
